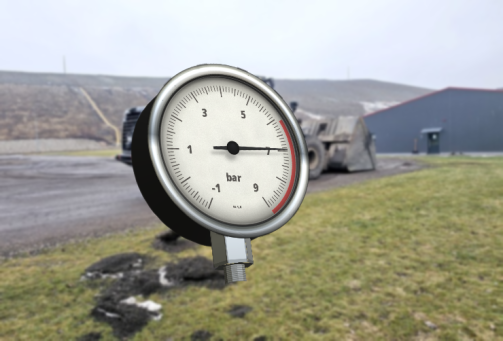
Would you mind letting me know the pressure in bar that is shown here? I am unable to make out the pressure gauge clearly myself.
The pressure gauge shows 7 bar
